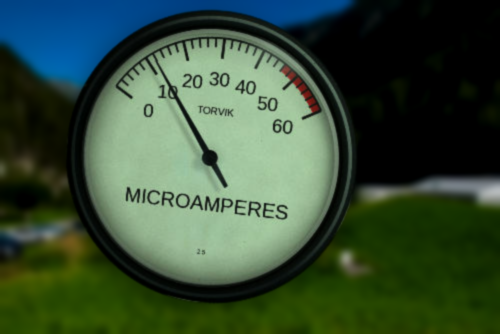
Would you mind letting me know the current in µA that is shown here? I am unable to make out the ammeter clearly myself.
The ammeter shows 12 µA
